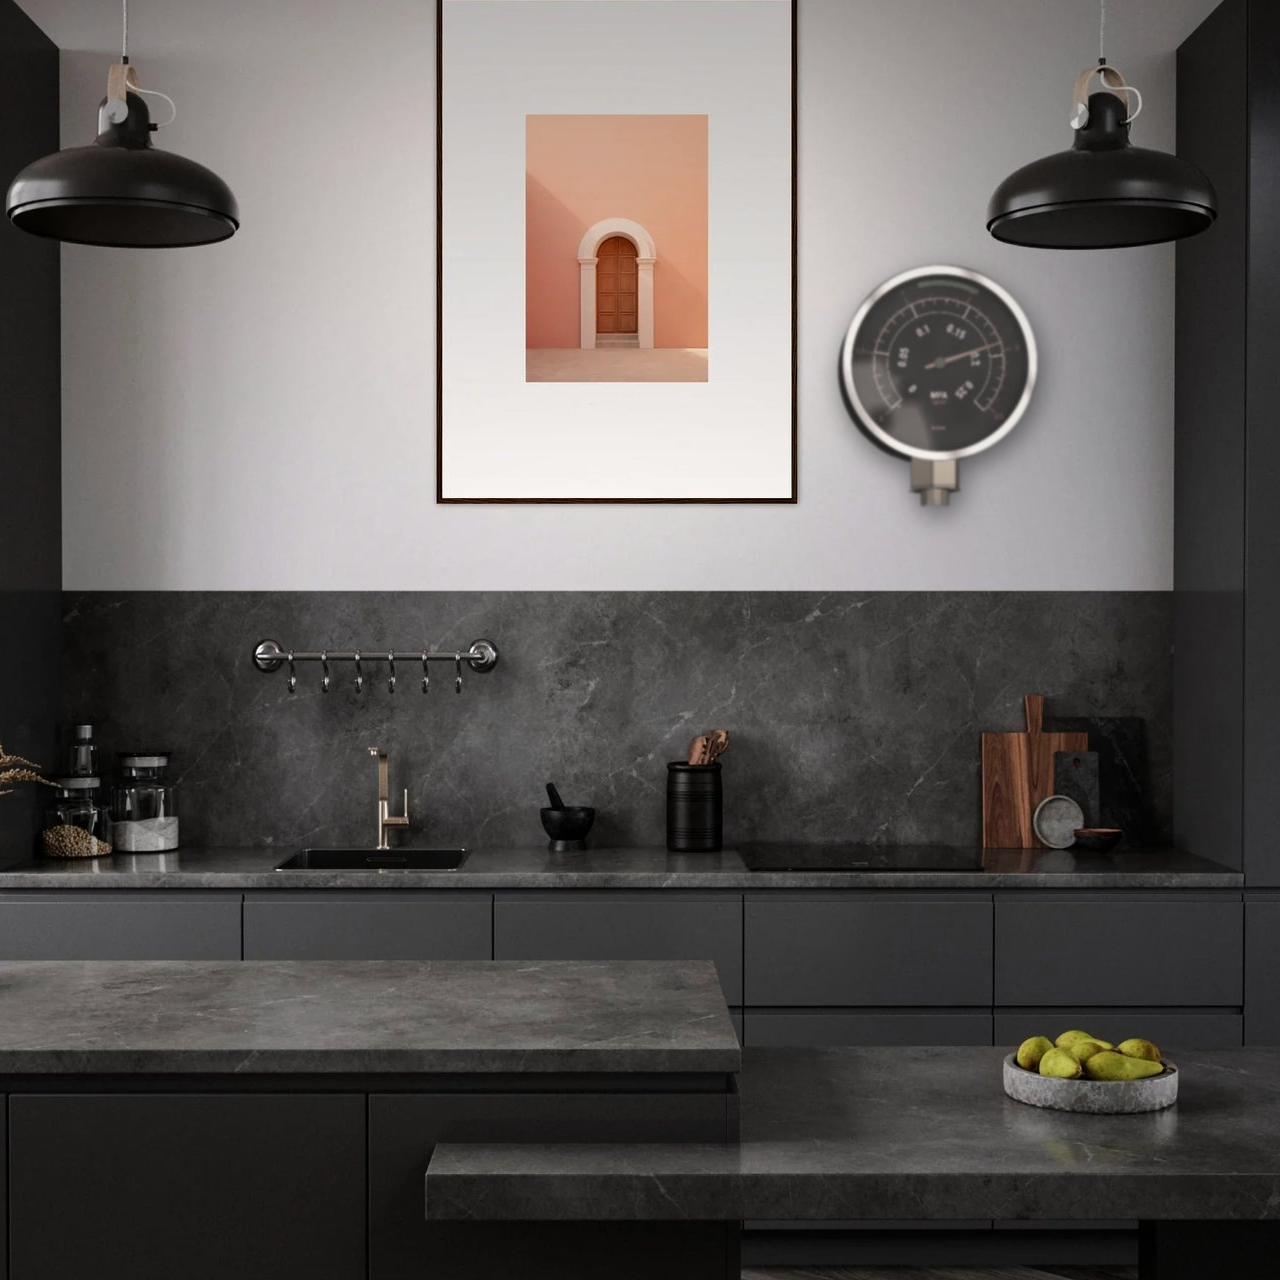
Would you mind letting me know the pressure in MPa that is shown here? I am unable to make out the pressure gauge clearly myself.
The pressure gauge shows 0.19 MPa
